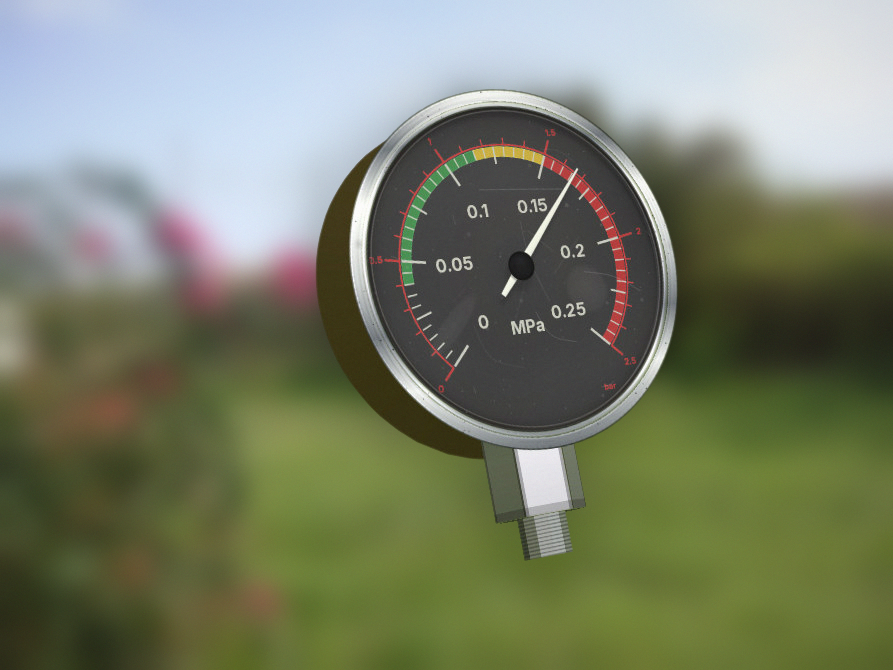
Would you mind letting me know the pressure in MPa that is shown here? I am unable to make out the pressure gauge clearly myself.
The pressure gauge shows 0.165 MPa
